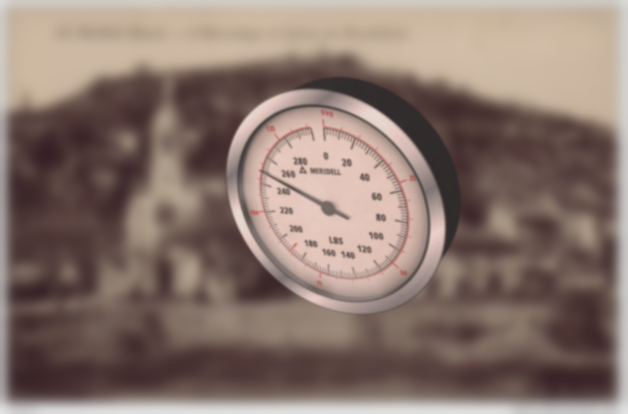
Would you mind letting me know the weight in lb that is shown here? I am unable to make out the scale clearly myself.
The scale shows 250 lb
